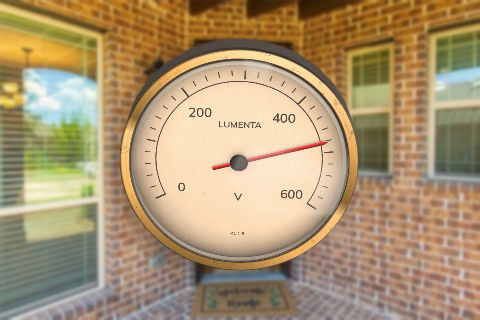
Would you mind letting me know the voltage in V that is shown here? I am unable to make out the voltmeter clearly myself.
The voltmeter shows 480 V
